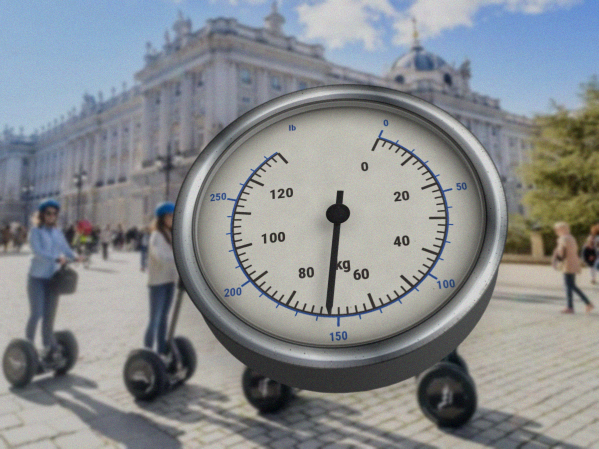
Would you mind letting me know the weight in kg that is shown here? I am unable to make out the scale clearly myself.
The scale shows 70 kg
